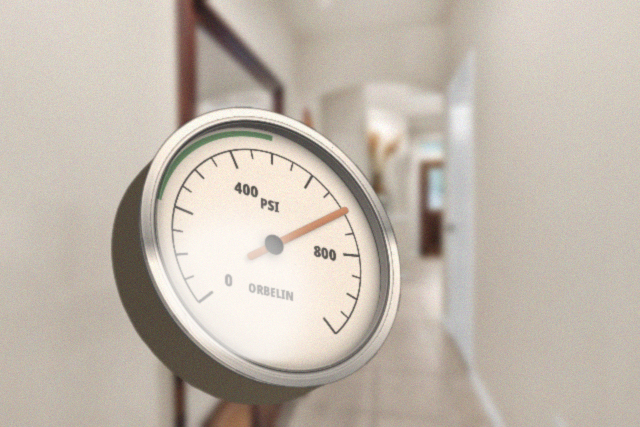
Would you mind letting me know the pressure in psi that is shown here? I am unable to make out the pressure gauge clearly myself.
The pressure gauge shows 700 psi
